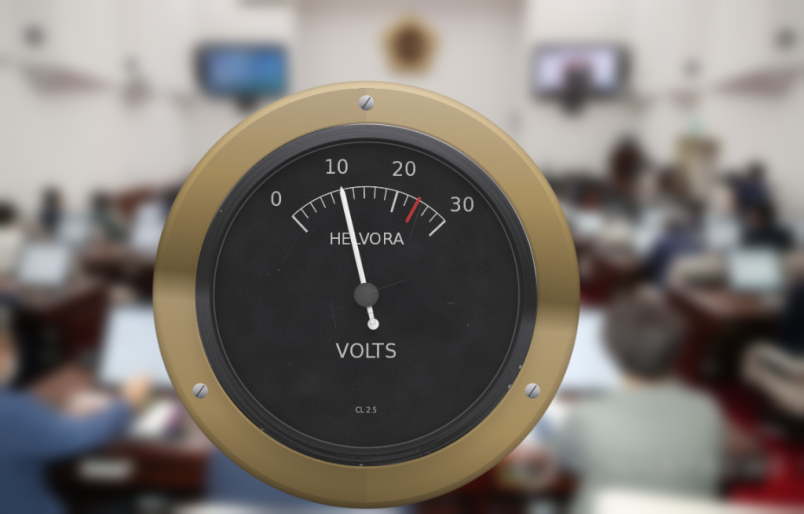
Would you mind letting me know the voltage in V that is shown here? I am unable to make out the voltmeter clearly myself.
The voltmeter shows 10 V
